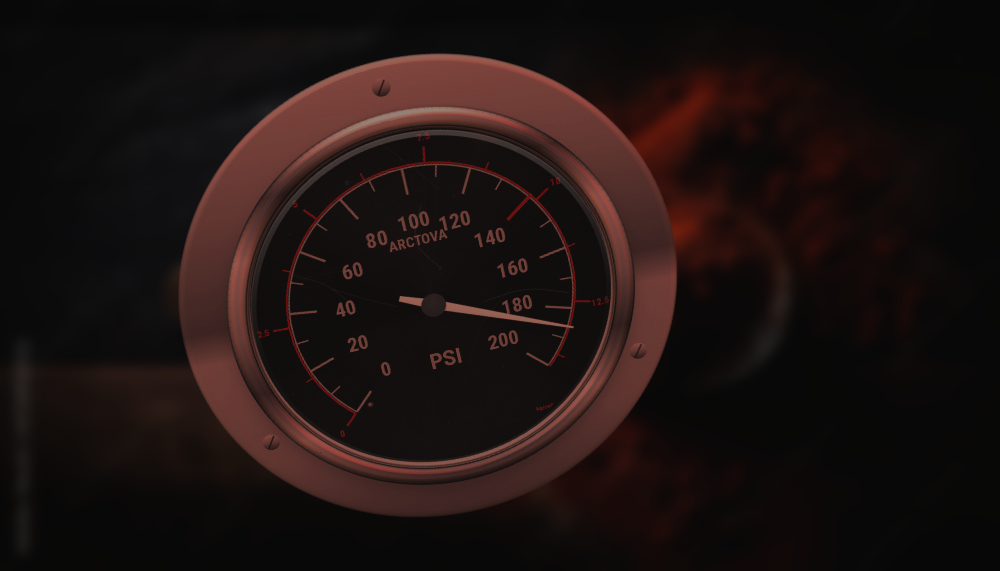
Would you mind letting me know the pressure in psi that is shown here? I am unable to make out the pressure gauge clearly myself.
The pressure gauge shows 185 psi
